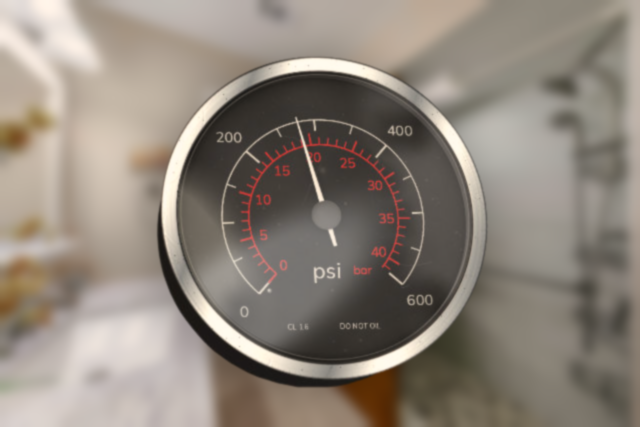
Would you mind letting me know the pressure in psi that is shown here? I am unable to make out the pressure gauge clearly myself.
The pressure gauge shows 275 psi
